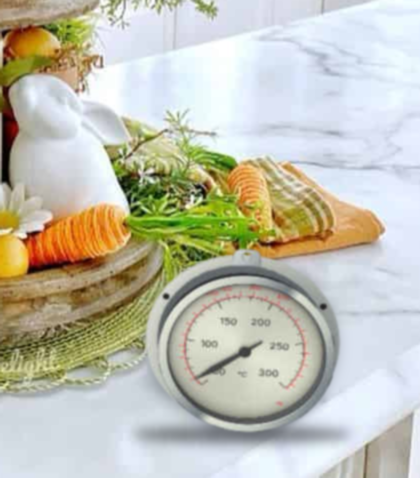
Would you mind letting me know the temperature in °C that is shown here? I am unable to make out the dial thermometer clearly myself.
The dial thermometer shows 60 °C
